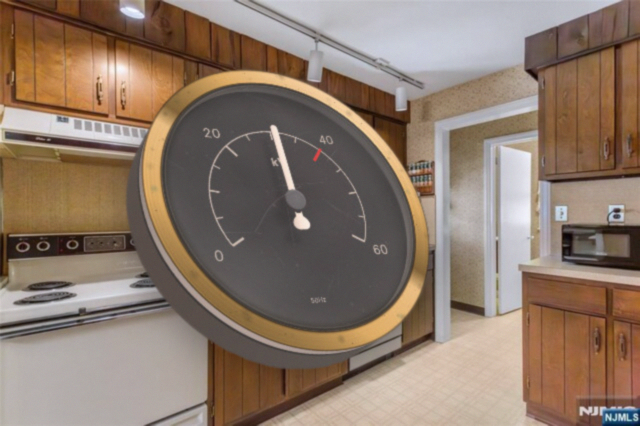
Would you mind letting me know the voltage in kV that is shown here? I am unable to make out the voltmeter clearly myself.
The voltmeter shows 30 kV
